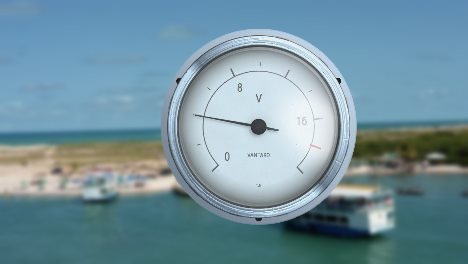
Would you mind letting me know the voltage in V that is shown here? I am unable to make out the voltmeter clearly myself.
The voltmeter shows 4 V
